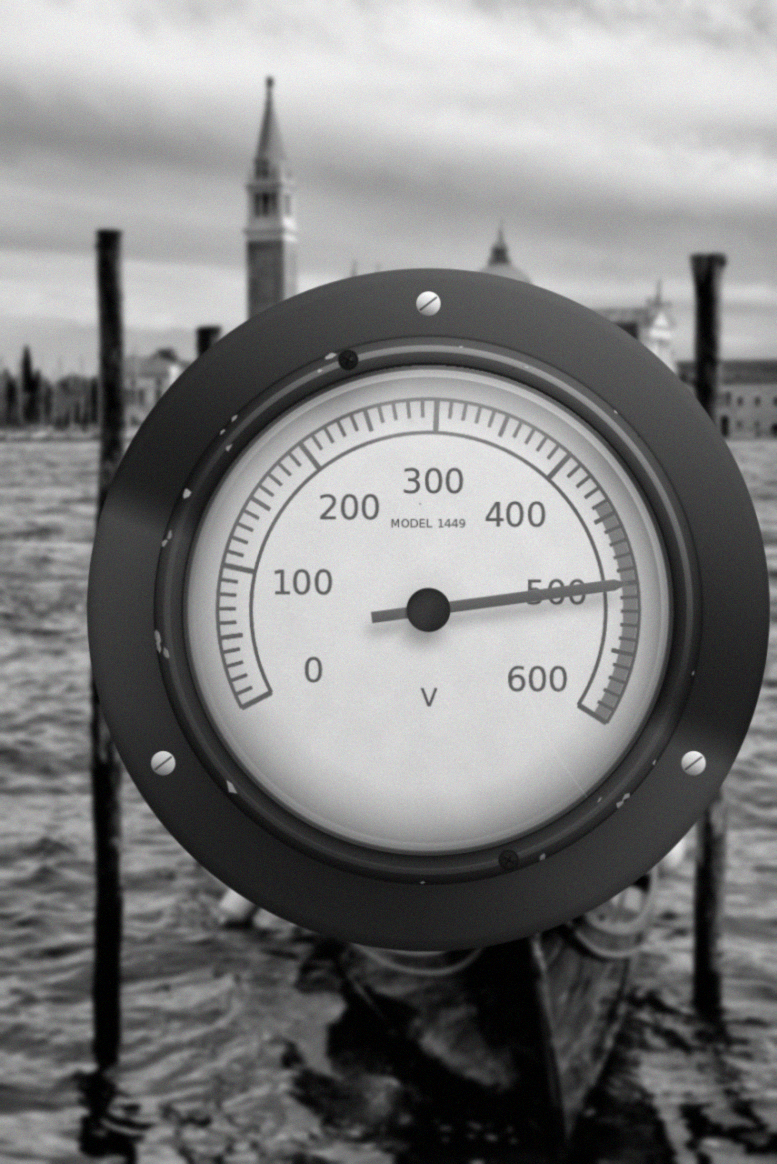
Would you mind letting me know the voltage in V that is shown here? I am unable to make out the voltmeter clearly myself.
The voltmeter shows 500 V
